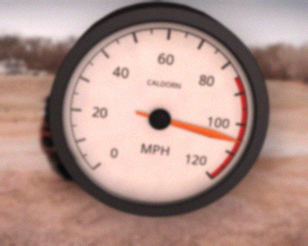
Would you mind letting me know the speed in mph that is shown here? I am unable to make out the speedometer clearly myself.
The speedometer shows 105 mph
